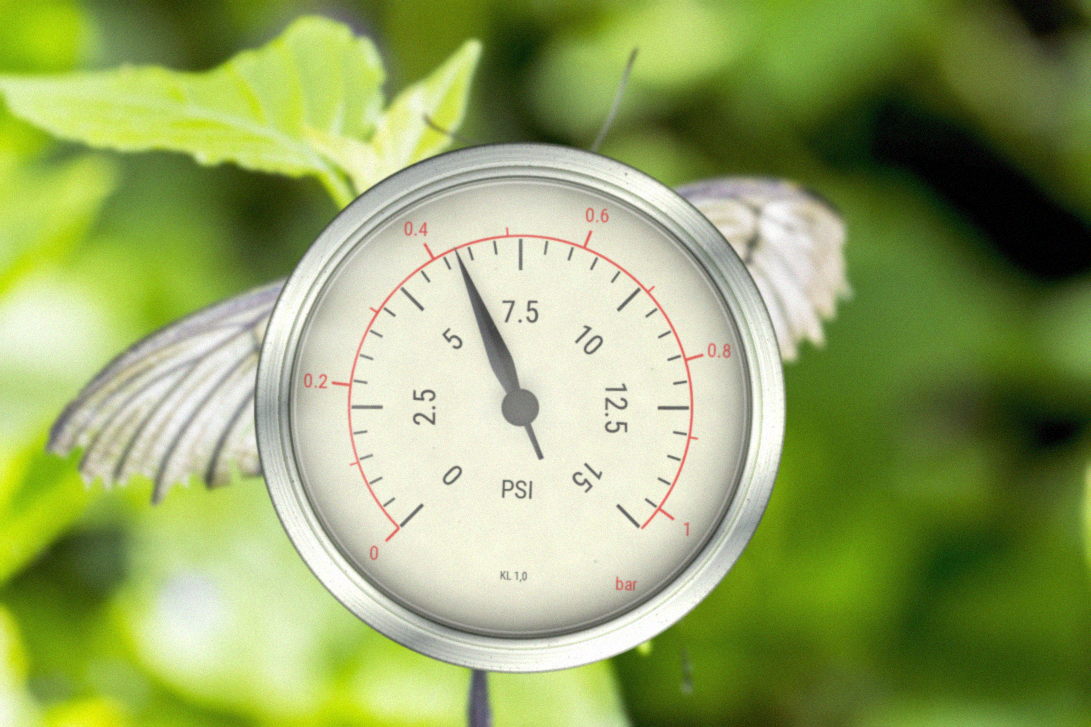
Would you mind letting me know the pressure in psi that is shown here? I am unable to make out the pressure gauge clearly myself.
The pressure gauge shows 6.25 psi
